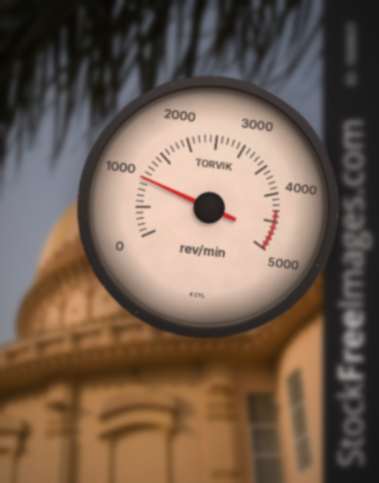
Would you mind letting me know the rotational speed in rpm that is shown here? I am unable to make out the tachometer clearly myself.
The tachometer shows 1000 rpm
